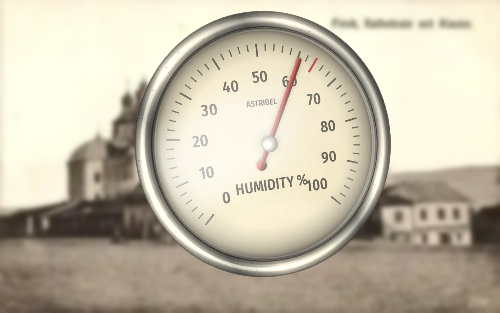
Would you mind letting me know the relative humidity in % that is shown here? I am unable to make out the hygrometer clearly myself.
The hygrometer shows 60 %
